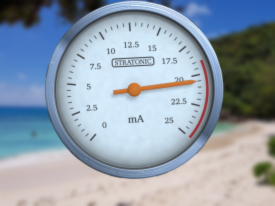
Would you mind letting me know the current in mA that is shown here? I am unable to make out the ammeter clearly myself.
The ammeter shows 20.5 mA
